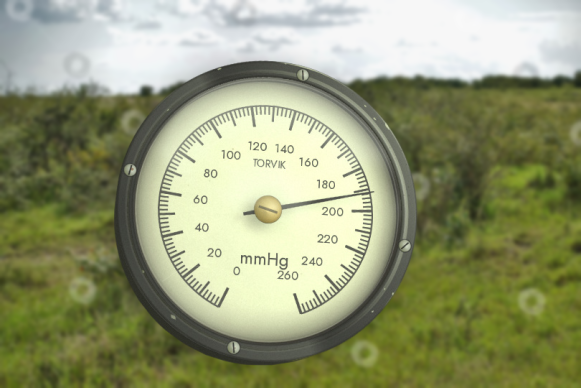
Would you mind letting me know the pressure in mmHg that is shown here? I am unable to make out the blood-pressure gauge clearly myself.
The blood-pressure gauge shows 192 mmHg
